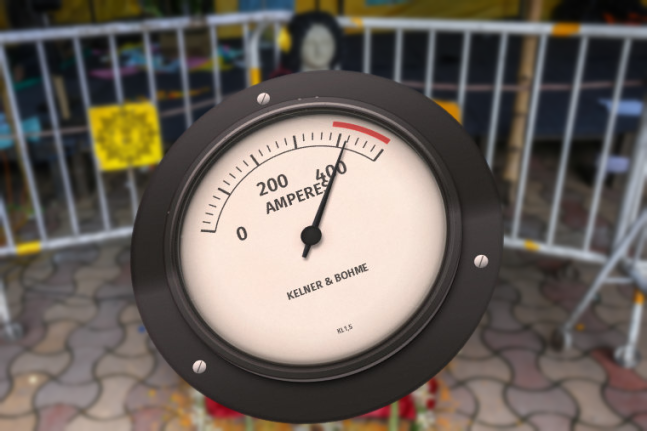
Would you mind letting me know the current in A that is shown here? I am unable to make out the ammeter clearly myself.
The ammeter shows 420 A
